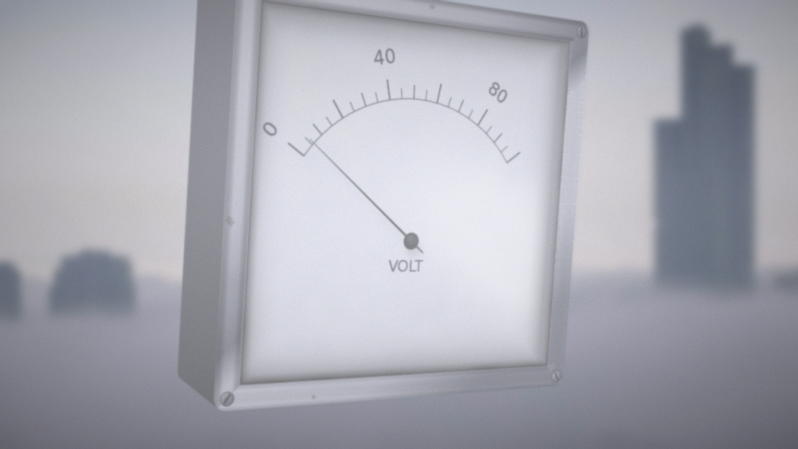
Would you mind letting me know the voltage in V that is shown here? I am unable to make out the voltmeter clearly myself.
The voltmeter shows 5 V
